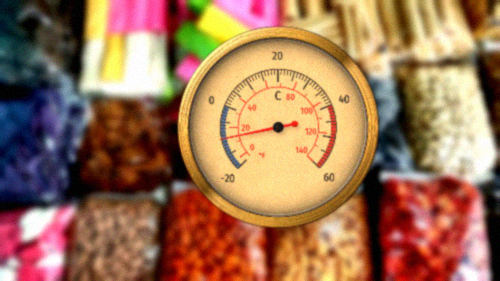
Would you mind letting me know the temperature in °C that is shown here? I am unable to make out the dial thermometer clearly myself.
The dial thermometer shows -10 °C
